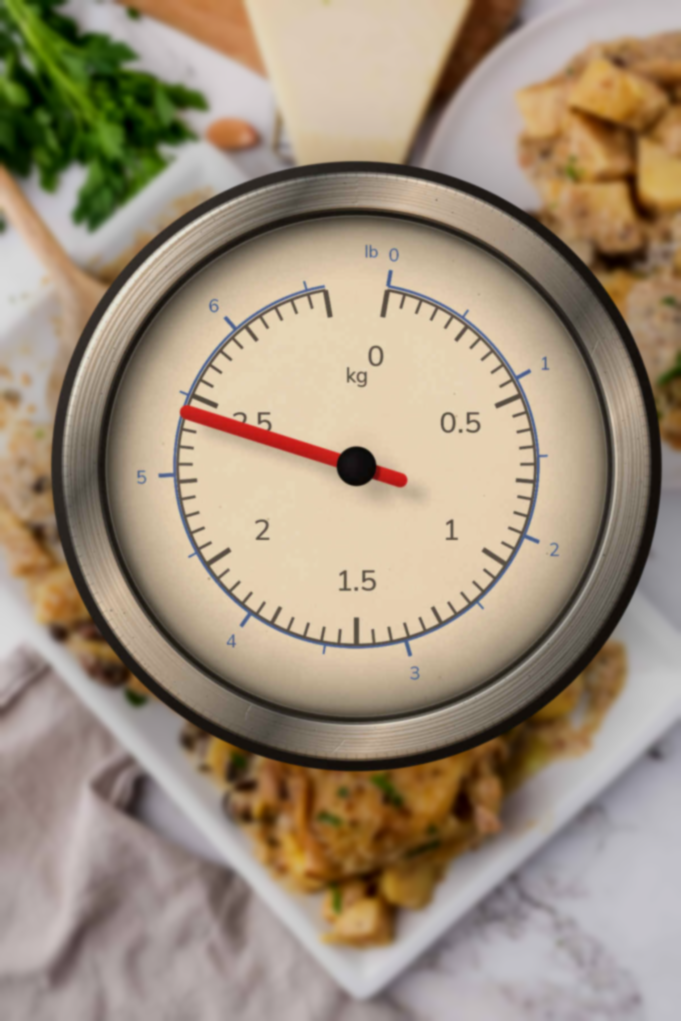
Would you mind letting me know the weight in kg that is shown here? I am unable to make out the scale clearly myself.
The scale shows 2.45 kg
